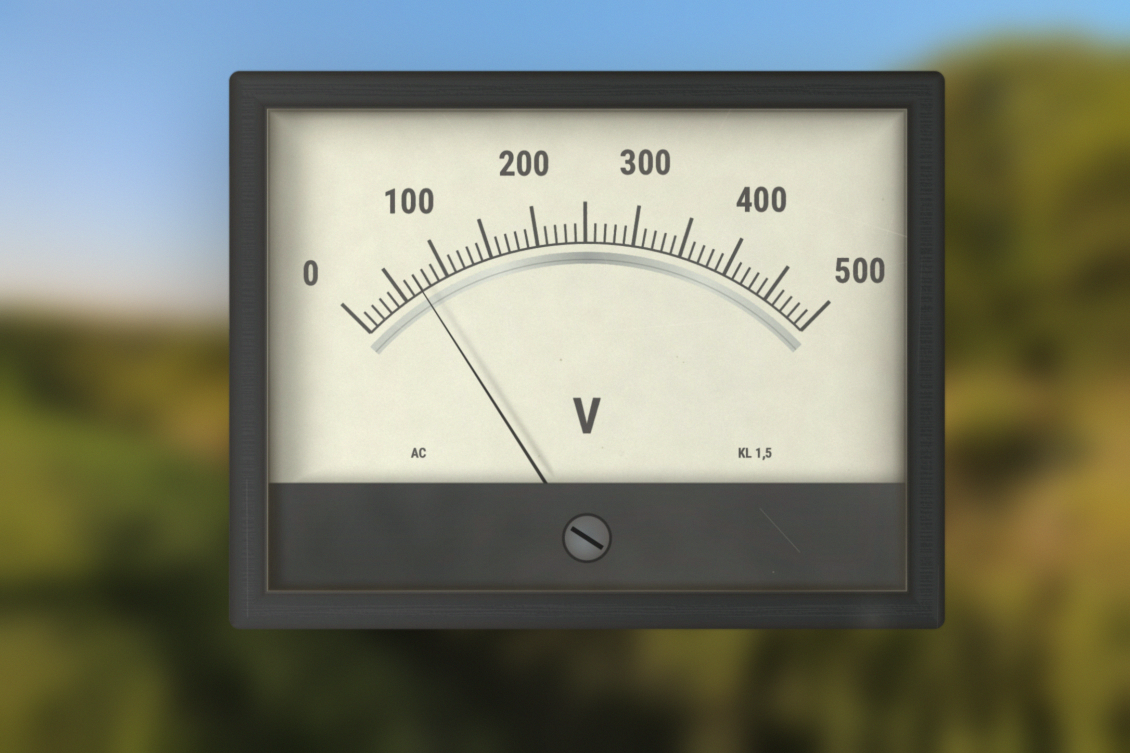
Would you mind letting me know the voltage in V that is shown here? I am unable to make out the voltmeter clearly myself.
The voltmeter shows 70 V
